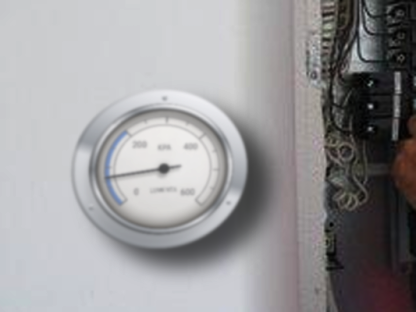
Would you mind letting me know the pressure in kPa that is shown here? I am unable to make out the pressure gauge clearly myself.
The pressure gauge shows 75 kPa
